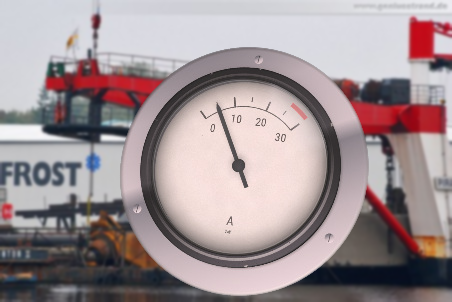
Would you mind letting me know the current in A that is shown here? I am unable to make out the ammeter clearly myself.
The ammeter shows 5 A
